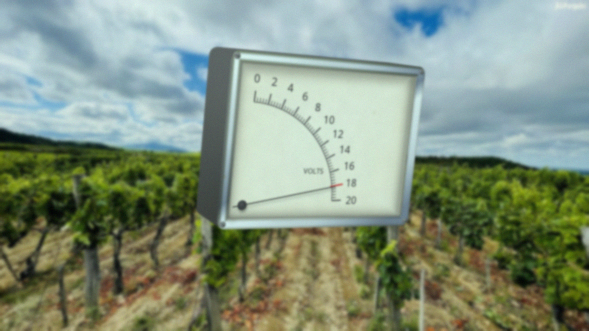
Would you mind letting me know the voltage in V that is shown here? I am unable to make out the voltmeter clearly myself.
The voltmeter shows 18 V
